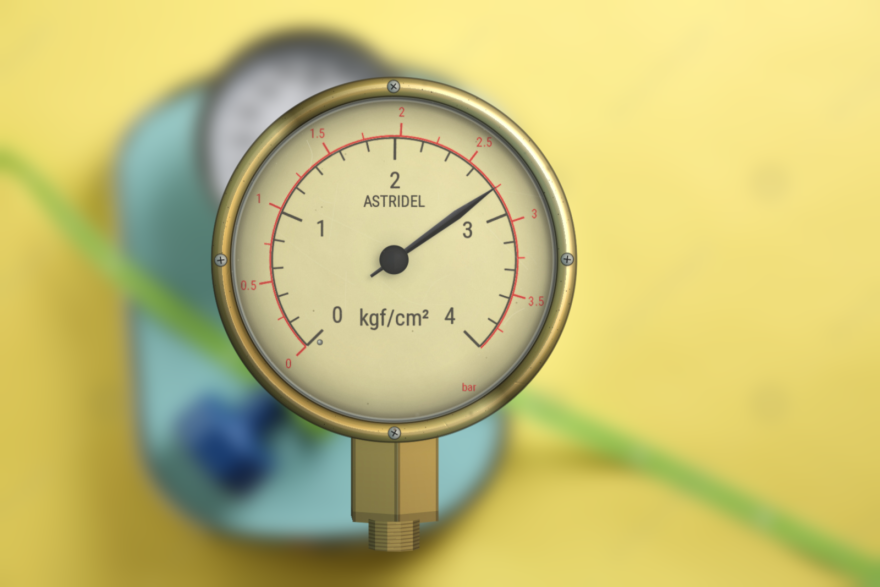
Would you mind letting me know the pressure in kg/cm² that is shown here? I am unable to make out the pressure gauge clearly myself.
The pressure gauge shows 2.8 kg/cm²
